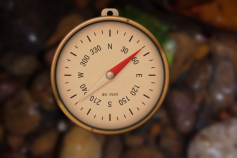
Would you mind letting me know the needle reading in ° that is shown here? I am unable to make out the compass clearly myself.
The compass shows 50 °
